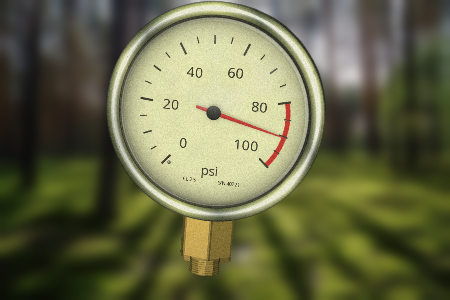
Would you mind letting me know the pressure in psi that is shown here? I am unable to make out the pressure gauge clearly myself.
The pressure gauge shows 90 psi
